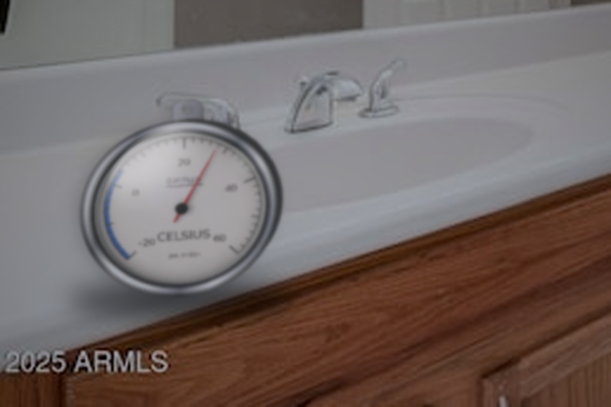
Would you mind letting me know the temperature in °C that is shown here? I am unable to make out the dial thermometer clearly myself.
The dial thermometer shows 28 °C
